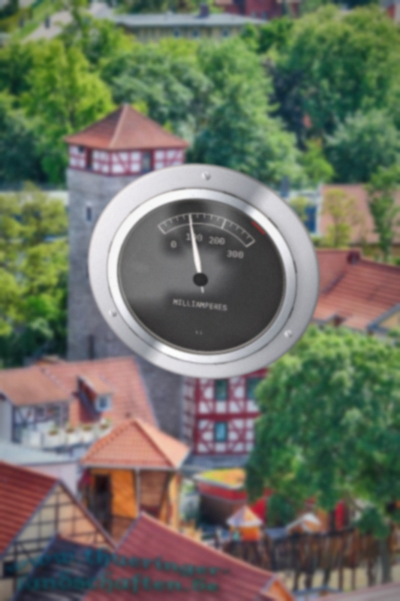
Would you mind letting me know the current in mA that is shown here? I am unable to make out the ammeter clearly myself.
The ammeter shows 100 mA
